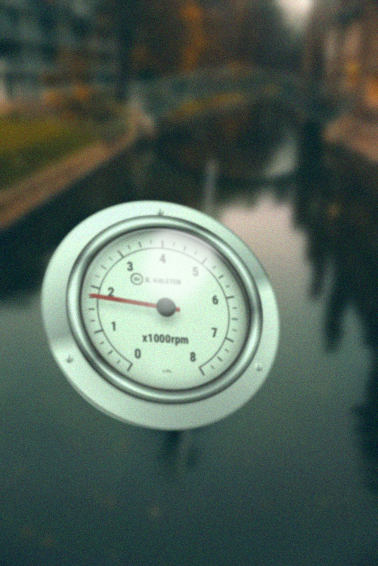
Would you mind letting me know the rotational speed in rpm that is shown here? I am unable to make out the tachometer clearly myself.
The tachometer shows 1750 rpm
